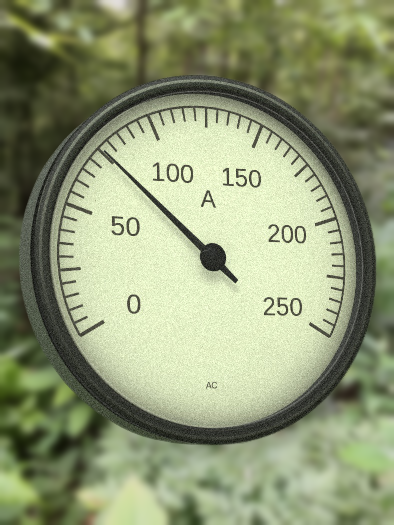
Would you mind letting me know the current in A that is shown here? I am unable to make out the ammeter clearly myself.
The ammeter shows 75 A
